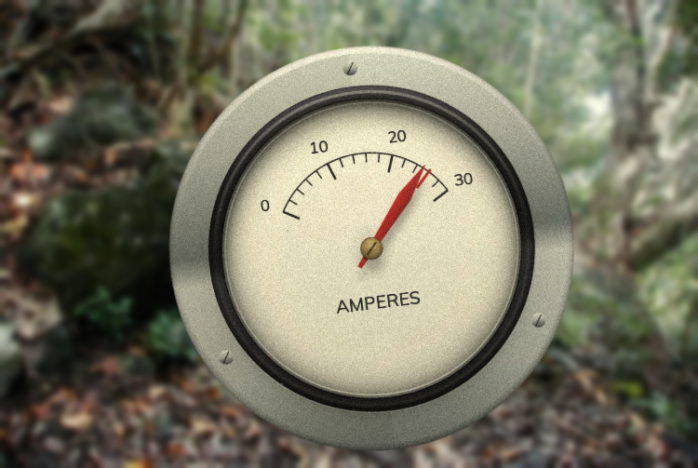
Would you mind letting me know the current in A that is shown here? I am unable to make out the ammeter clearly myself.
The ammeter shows 25 A
